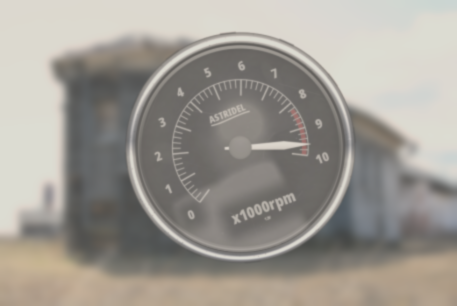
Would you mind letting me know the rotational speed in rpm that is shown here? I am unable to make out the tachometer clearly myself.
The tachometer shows 9600 rpm
